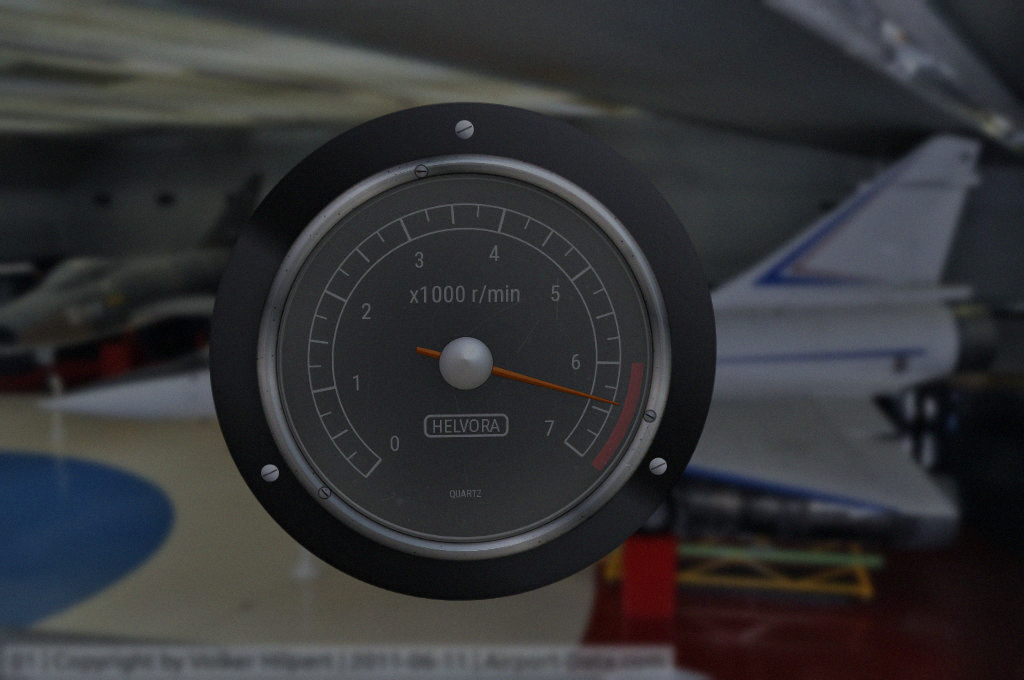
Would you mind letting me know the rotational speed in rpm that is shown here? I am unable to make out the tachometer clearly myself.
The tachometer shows 6375 rpm
